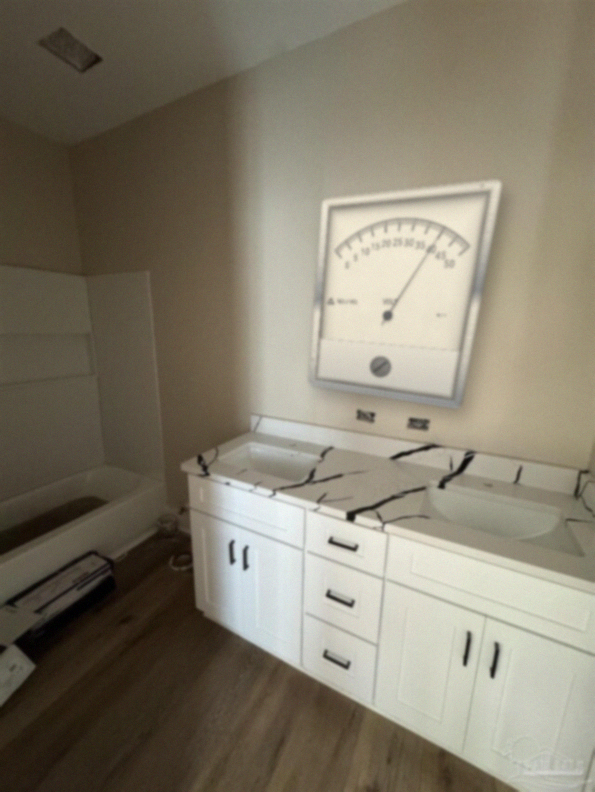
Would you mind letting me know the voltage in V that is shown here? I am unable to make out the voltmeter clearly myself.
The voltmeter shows 40 V
